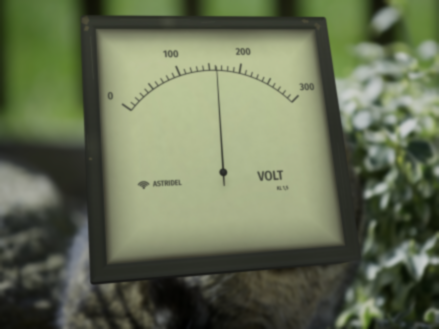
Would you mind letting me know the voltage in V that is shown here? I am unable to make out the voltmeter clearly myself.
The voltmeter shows 160 V
